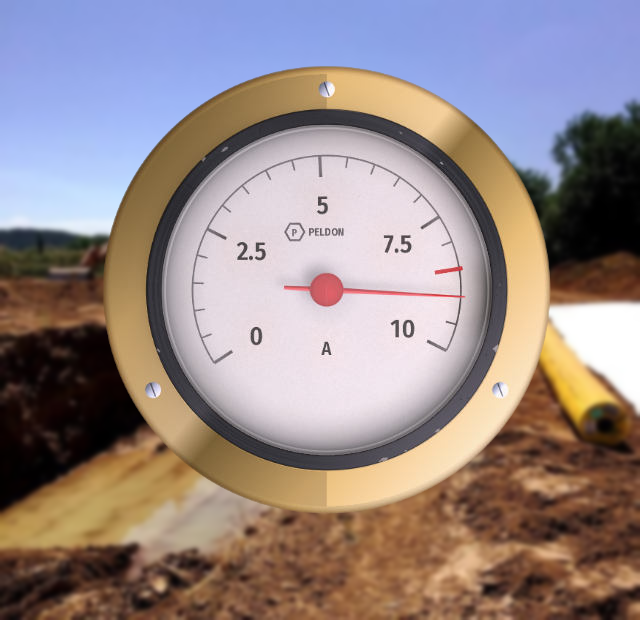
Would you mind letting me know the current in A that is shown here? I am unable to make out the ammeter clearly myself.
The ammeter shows 9 A
